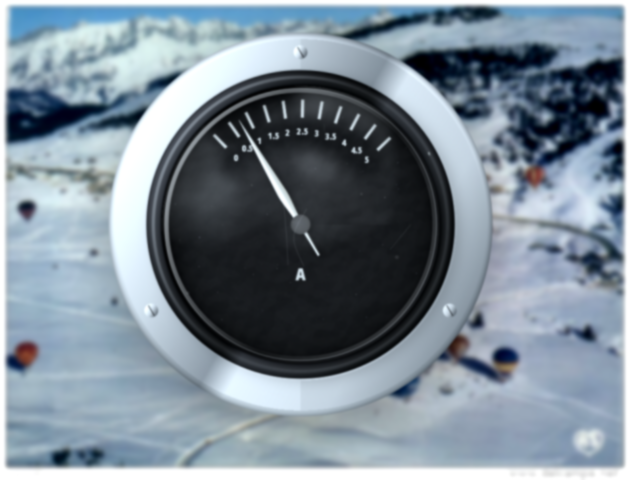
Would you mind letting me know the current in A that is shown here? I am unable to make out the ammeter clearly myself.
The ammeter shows 0.75 A
